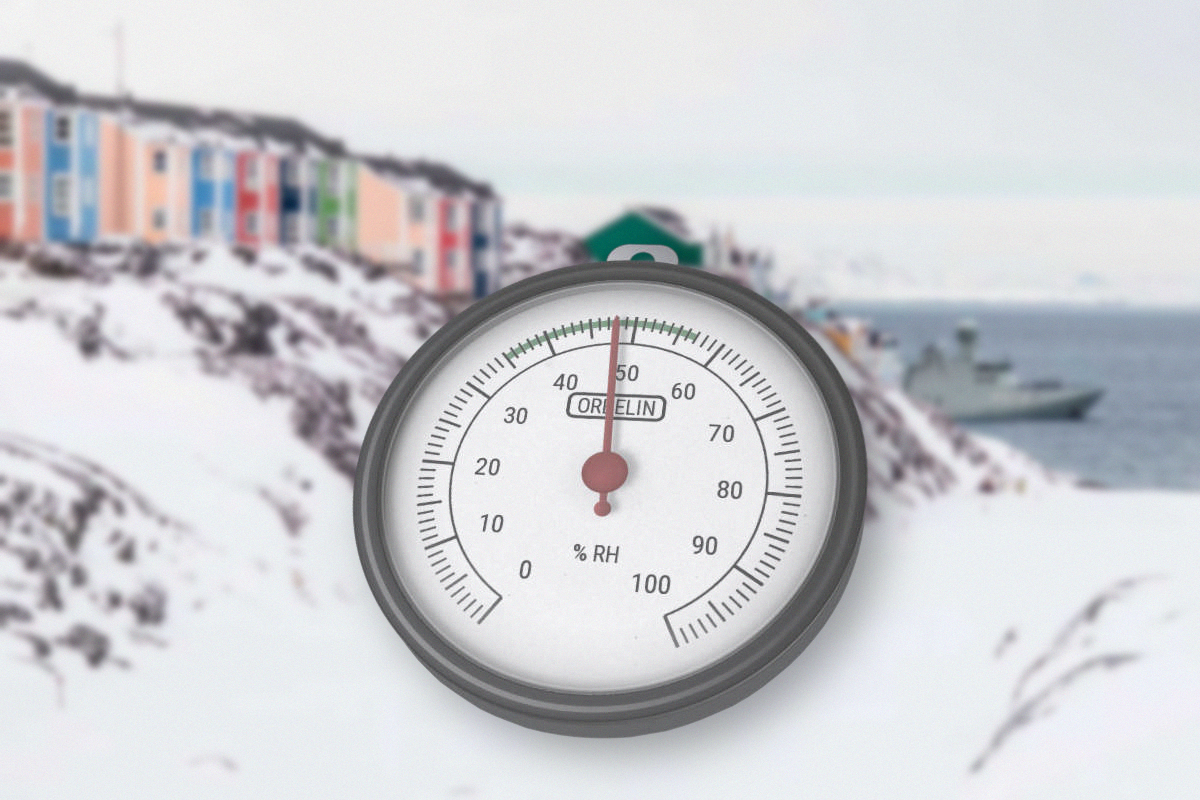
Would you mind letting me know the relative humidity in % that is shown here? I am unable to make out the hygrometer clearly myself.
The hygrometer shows 48 %
